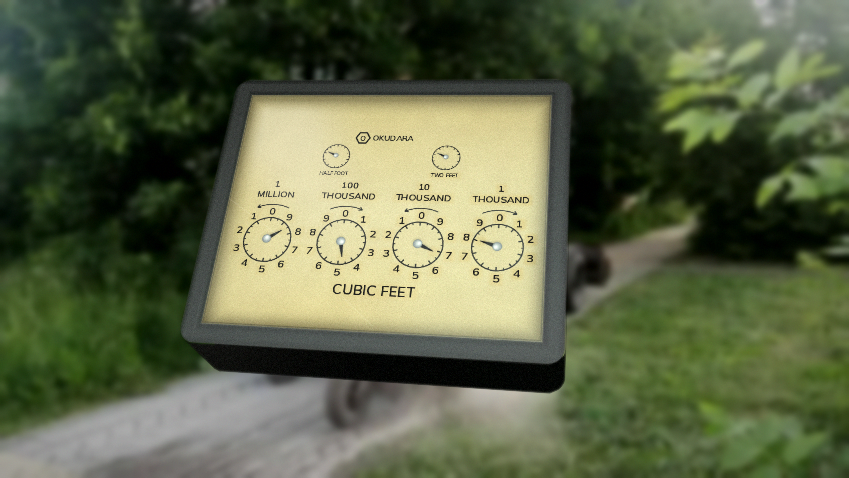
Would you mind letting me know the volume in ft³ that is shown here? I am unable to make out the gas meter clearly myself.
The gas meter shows 846800 ft³
